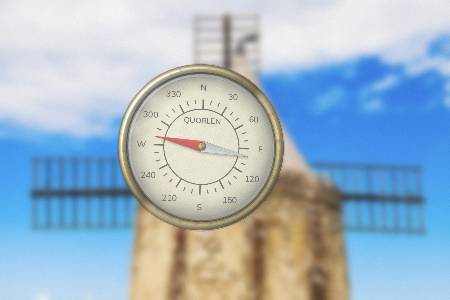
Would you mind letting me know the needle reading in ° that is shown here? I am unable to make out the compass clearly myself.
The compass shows 280 °
